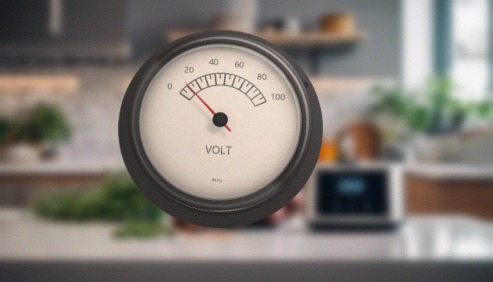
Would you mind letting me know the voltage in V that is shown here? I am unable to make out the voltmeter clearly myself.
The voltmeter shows 10 V
